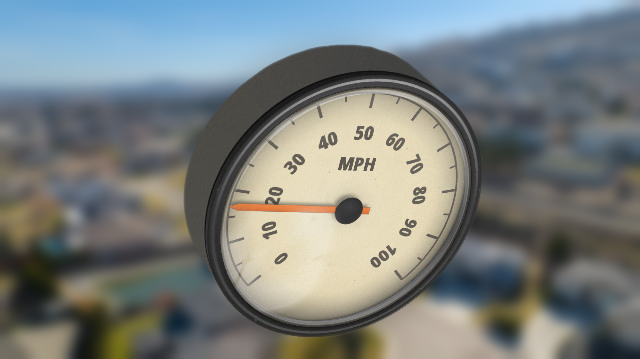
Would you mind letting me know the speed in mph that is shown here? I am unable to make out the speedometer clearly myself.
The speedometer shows 17.5 mph
